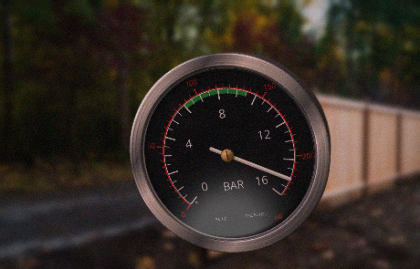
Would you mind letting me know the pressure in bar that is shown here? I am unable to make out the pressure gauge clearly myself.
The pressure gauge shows 15 bar
